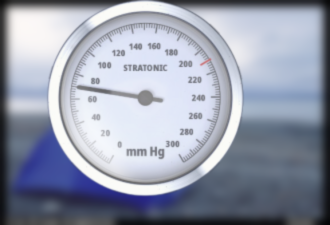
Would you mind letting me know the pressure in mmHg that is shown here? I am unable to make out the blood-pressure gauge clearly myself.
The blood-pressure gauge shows 70 mmHg
